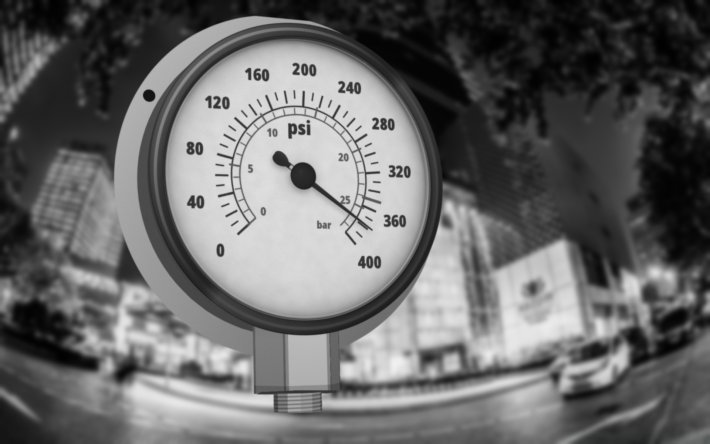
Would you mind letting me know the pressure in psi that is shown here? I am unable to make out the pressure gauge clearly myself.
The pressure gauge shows 380 psi
